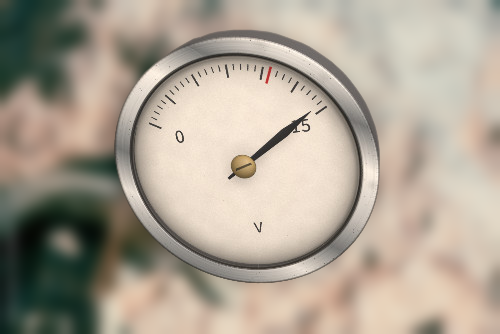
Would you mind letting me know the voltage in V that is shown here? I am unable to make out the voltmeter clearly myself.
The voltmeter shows 14.5 V
